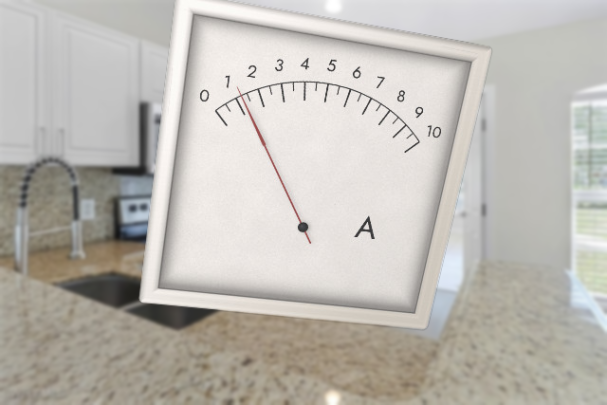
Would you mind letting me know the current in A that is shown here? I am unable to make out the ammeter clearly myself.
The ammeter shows 1.25 A
